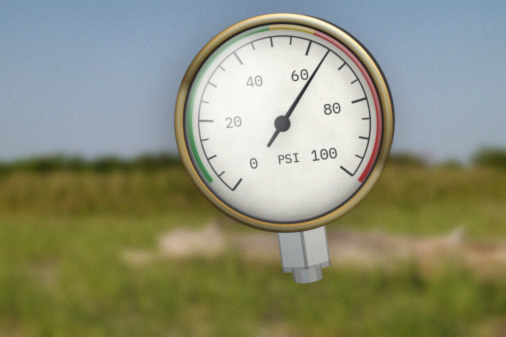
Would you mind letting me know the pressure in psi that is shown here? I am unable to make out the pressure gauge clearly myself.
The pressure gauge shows 65 psi
